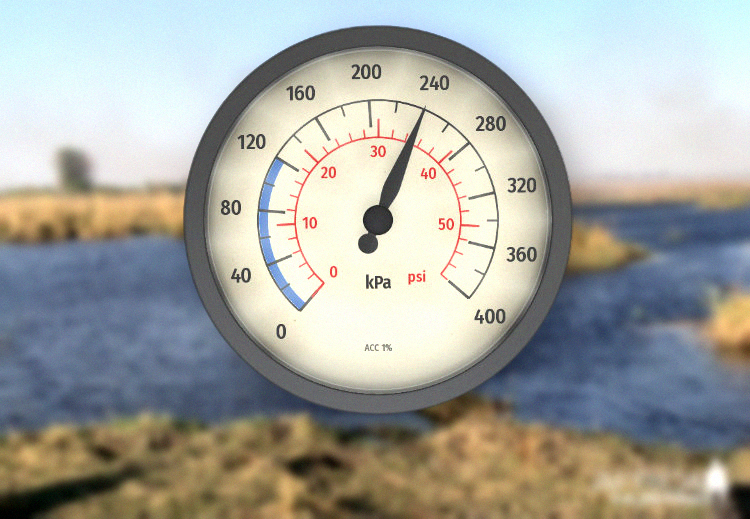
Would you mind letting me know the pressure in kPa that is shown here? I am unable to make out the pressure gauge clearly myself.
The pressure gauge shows 240 kPa
